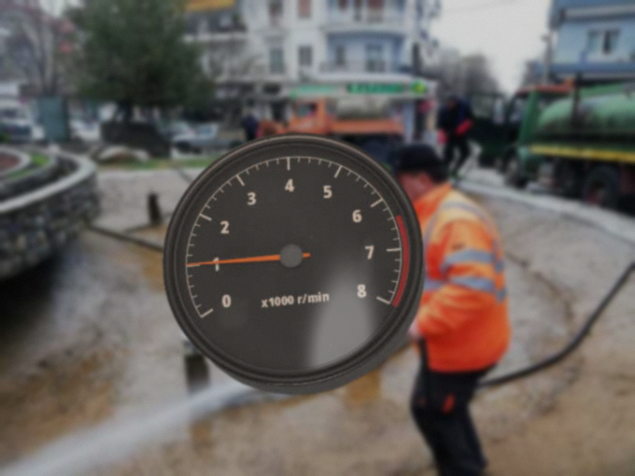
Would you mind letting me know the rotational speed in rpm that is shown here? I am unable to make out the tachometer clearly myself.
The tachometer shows 1000 rpm
